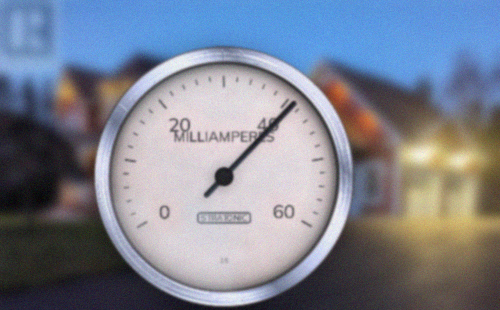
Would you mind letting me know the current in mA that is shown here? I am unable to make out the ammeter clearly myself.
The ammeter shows 41 mA
